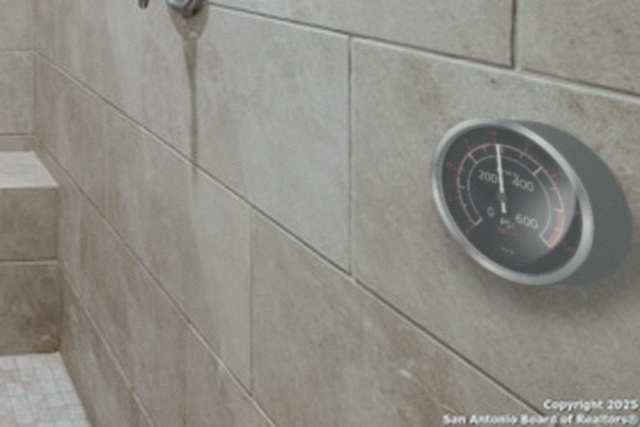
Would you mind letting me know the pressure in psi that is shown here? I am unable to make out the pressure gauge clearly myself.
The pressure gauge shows 300 psi
